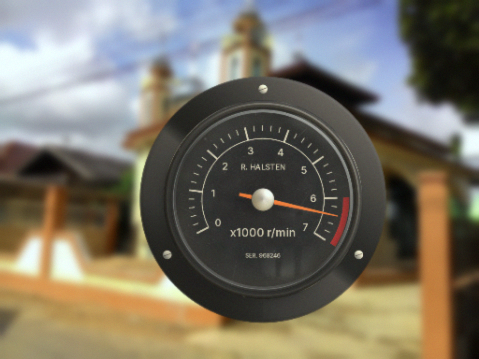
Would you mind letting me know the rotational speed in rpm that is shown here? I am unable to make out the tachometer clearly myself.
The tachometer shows 6400 rpm
